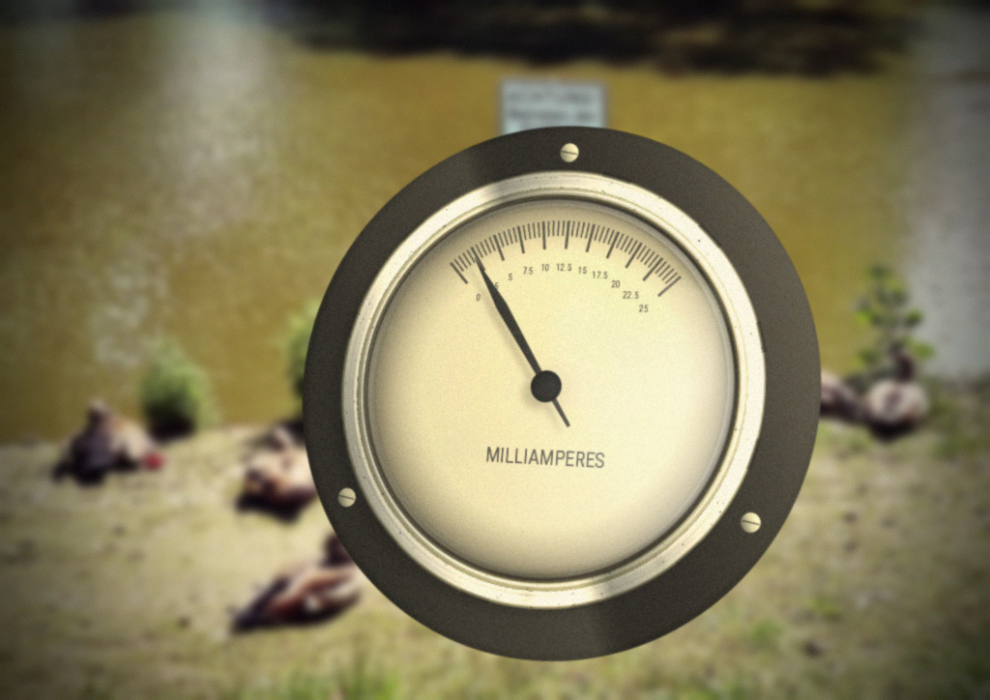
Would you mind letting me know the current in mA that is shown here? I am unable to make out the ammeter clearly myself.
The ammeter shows 2.5 mA
